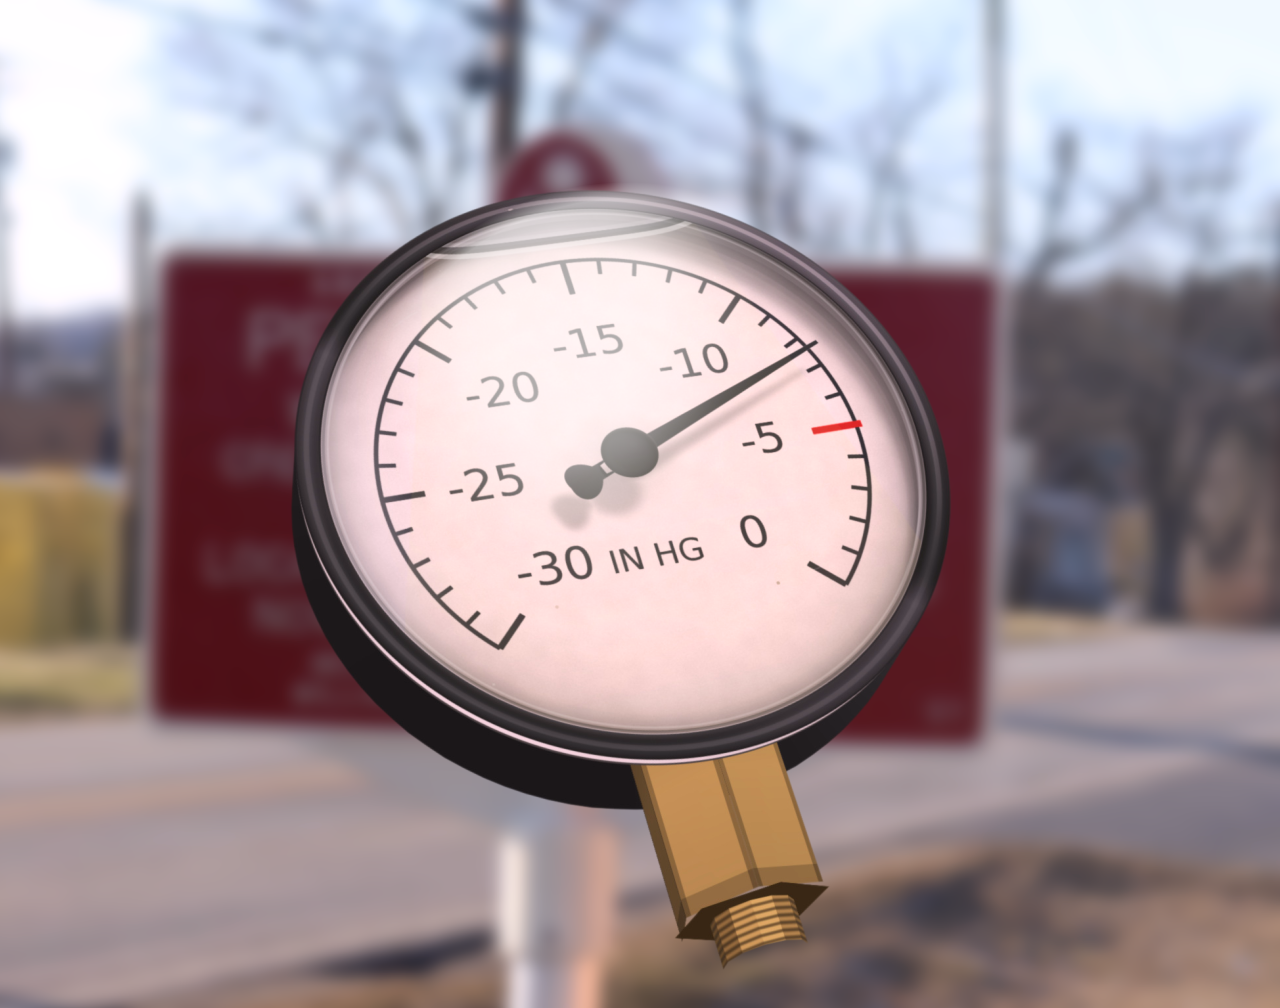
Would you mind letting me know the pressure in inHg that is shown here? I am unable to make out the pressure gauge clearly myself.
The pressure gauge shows -7.5 inHg
